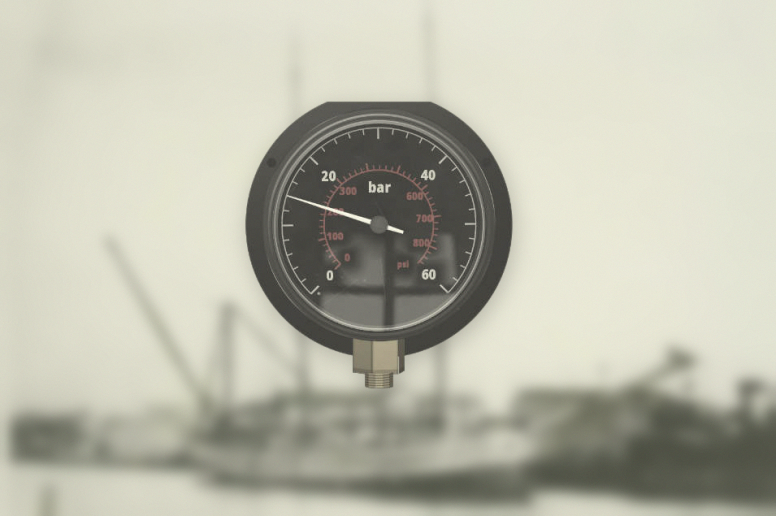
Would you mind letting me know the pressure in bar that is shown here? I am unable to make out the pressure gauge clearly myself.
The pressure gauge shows 14 bar
